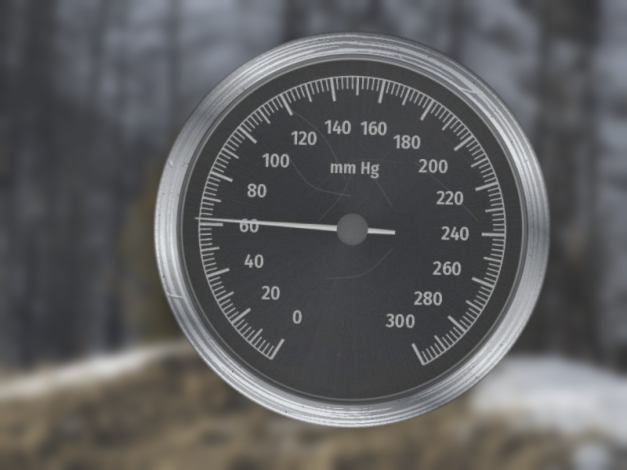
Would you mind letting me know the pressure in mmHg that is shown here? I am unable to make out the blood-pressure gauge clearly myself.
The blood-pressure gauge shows 62 mmHg
